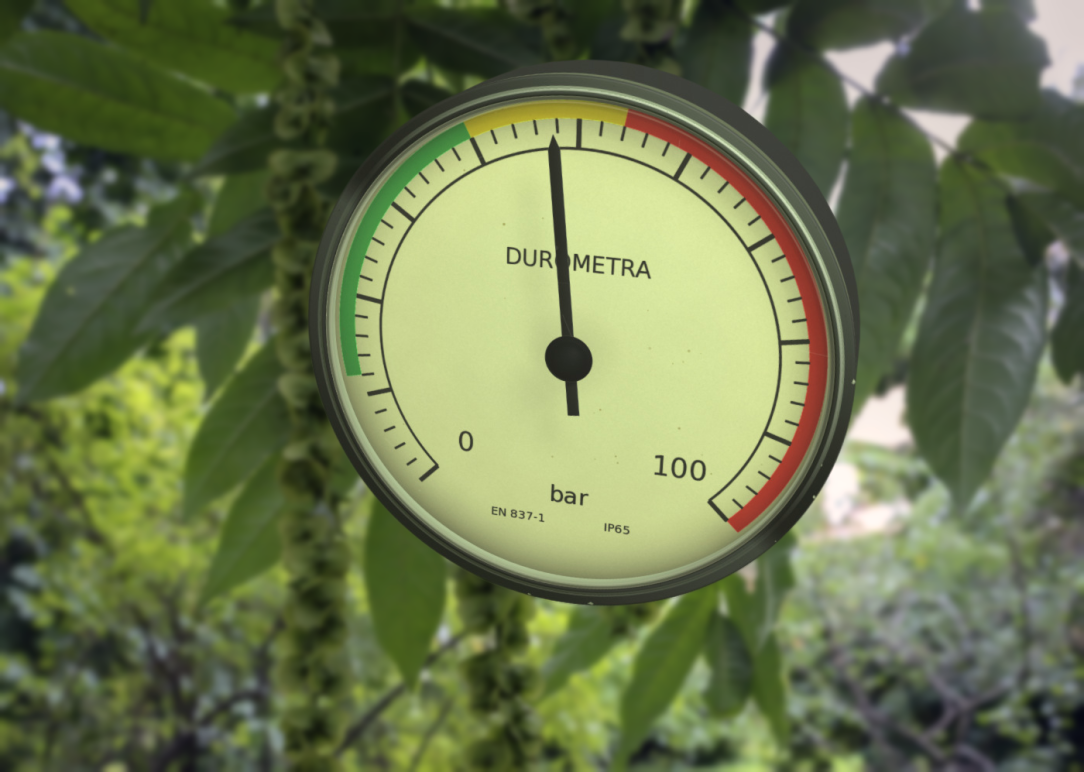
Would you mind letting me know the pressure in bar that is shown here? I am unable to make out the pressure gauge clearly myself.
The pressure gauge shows 48 bar
